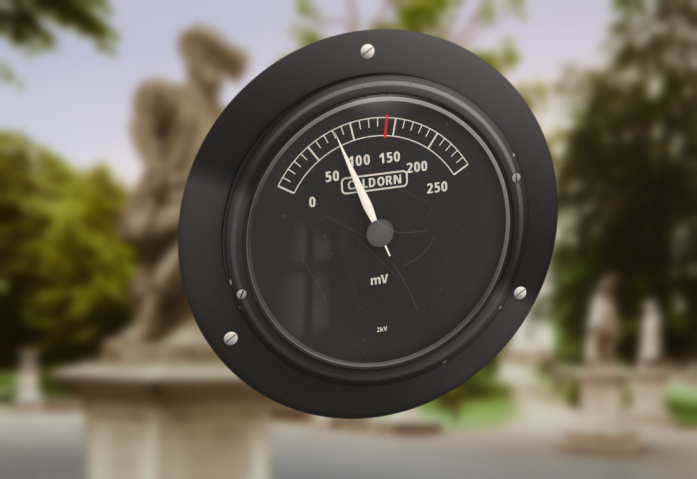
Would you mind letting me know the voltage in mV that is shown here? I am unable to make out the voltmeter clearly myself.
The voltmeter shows 80 mV
